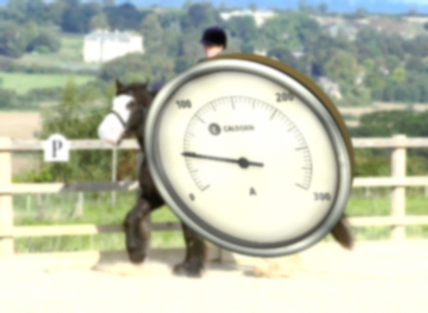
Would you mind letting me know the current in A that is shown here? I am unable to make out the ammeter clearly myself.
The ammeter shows 50 A
